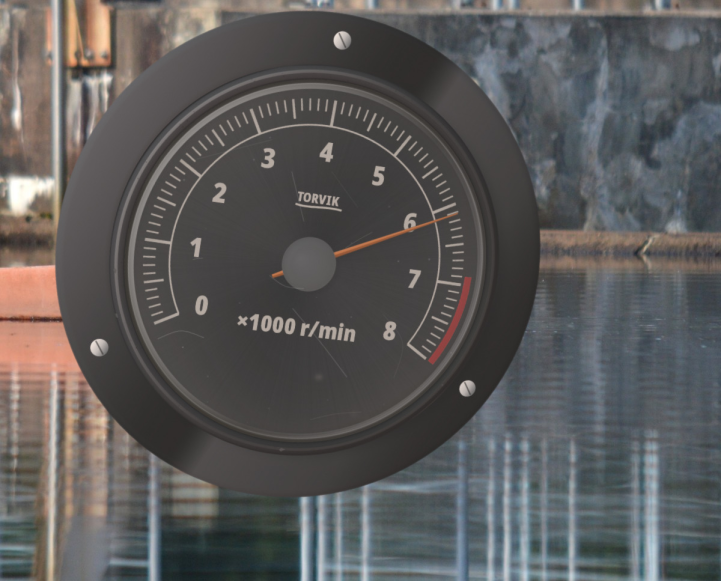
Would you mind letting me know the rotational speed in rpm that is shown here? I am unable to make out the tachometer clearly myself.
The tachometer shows 6100 rpm
